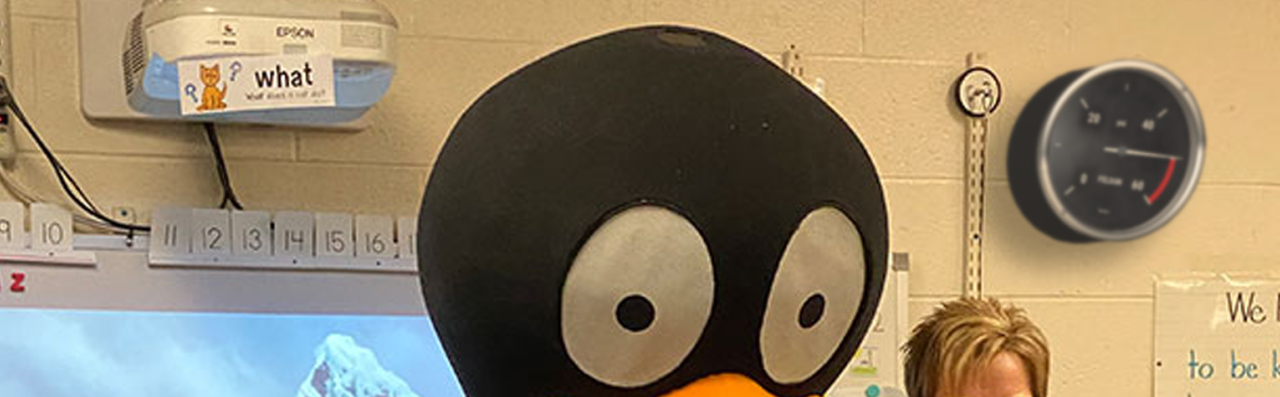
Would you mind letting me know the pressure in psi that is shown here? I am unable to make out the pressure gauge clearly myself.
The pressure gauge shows 50 psi
